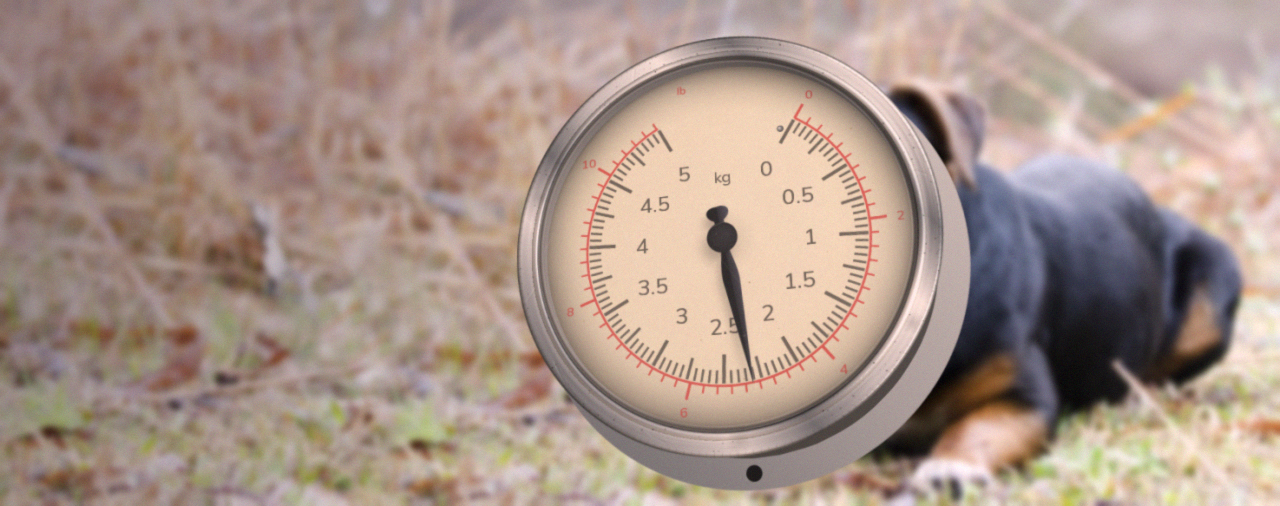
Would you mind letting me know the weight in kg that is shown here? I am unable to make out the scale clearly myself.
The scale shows 2.3 kg
